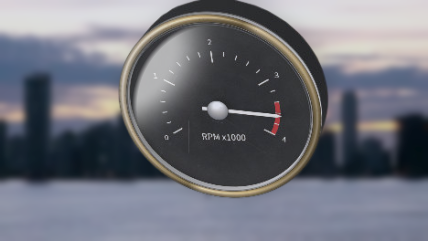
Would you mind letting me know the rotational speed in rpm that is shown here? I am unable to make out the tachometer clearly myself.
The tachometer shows 3600 rpm
